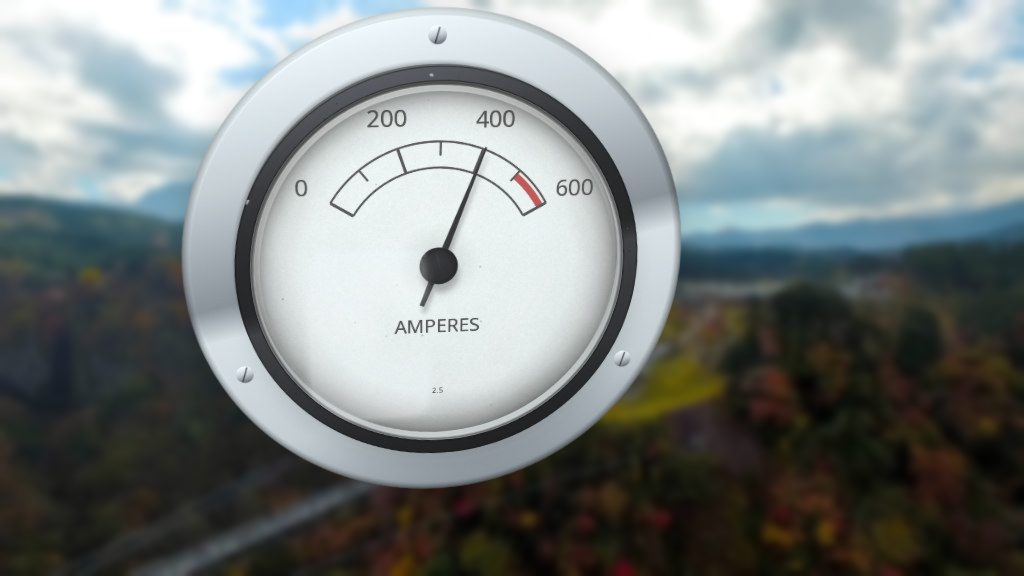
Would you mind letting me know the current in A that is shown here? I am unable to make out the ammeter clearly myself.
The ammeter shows 400 A
